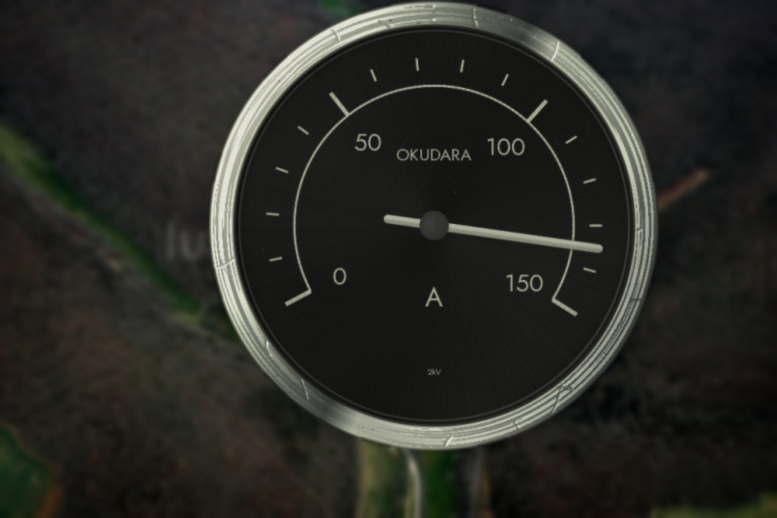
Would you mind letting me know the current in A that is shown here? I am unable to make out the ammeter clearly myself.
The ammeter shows 135 A
